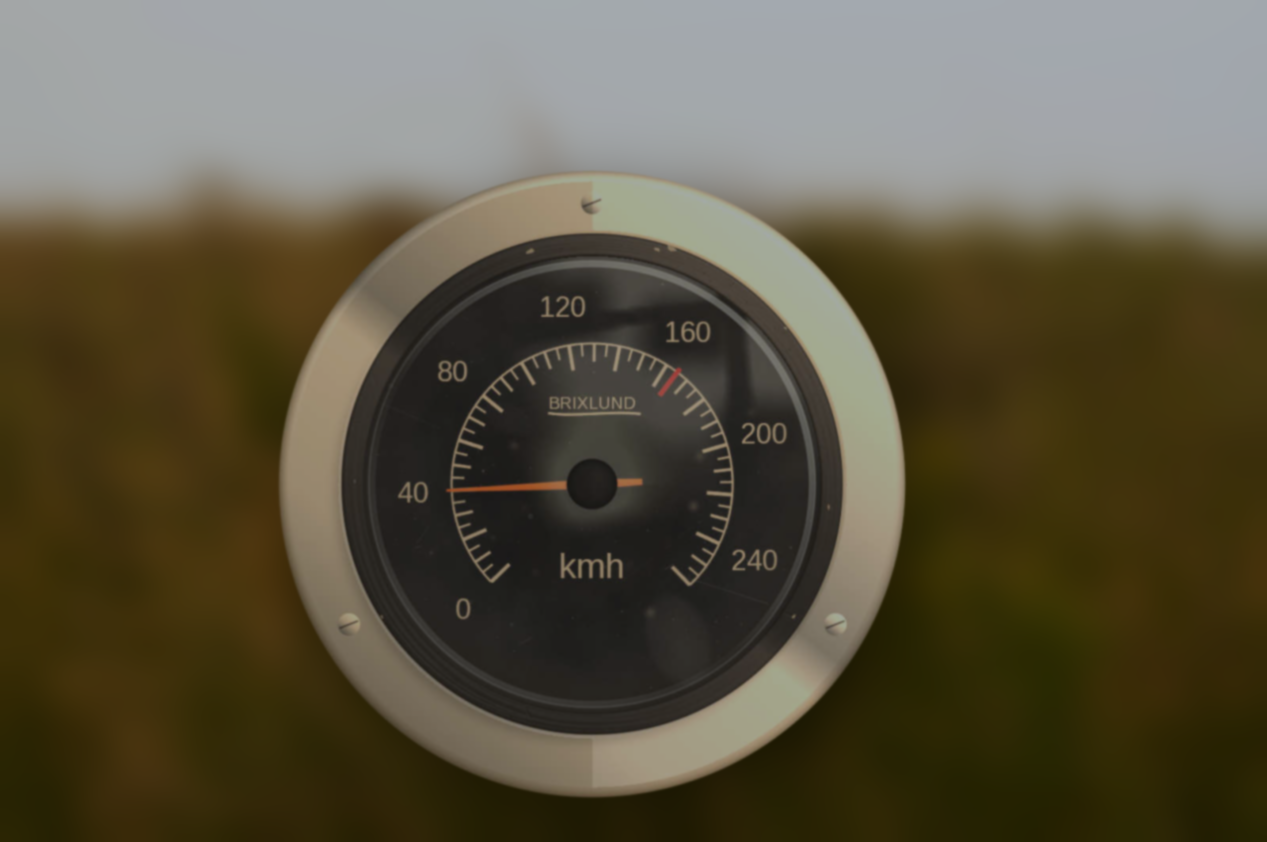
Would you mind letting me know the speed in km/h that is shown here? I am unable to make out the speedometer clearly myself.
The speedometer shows 40 km/h
